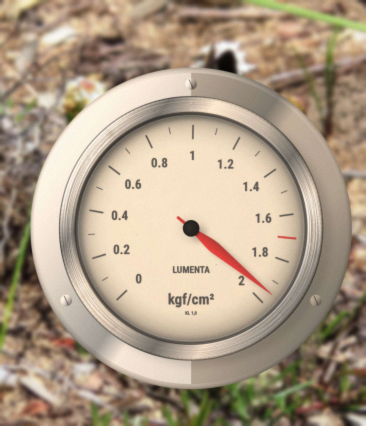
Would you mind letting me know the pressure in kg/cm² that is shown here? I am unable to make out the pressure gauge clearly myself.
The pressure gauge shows 1.95 kg/cm²
